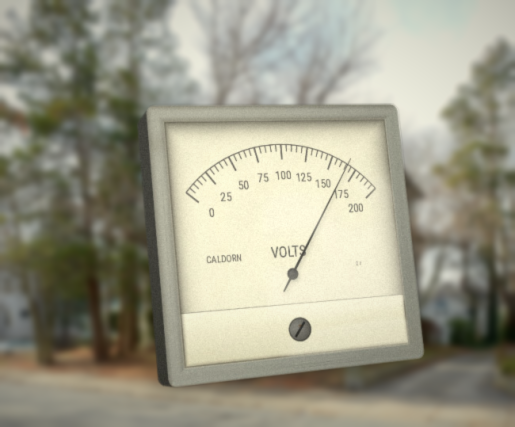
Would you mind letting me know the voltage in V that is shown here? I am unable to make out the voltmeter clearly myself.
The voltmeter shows 165 V
